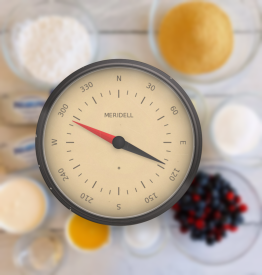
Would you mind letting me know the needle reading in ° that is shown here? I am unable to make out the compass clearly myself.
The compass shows 295 °
